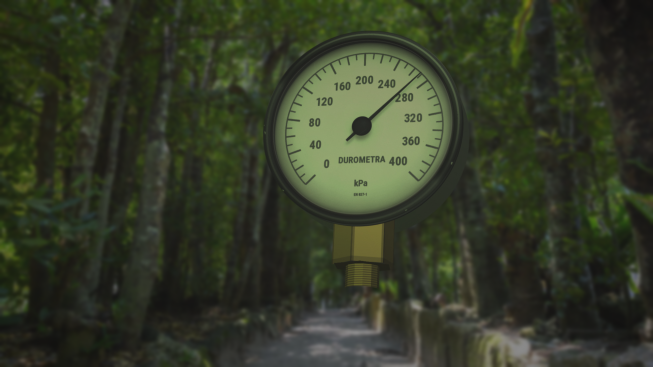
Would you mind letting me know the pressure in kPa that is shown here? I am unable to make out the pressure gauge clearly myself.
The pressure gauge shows 270 kPa
